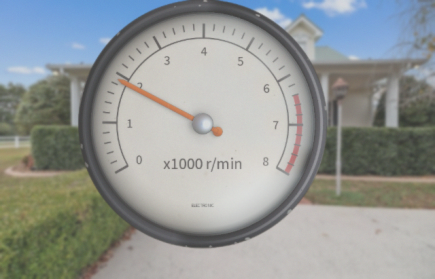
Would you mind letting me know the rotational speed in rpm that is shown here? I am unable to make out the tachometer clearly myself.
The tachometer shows 1900 rpm
